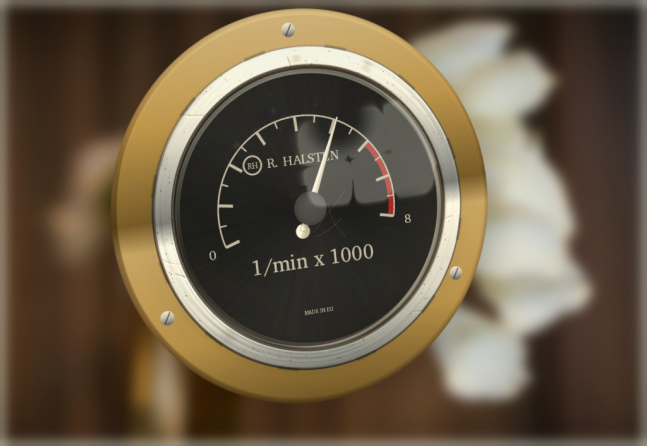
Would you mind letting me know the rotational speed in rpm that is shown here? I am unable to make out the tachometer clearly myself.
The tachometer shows 5000 rpm
